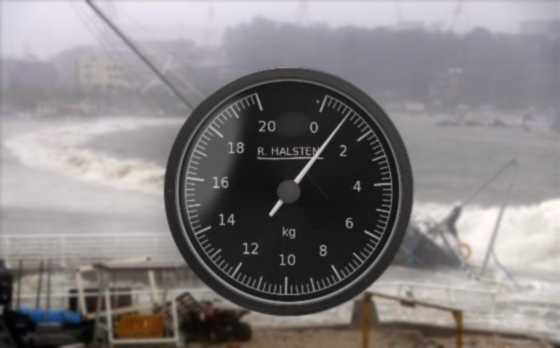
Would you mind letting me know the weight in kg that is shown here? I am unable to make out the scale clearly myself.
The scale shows 1 kg
